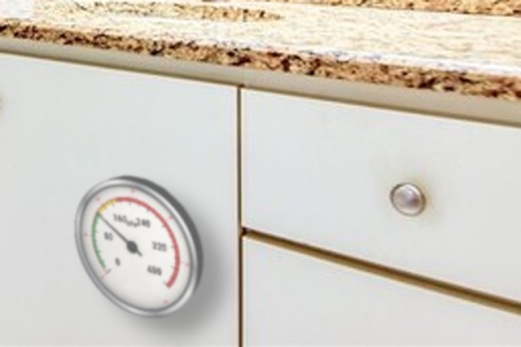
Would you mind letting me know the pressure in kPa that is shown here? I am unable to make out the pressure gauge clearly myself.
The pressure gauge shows 120 kPa
